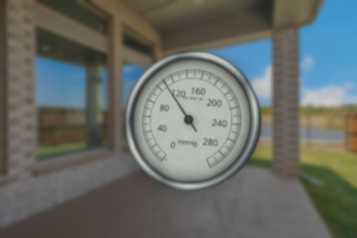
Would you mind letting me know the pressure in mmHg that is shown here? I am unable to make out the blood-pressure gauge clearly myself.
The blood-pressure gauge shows 110 mmHg
